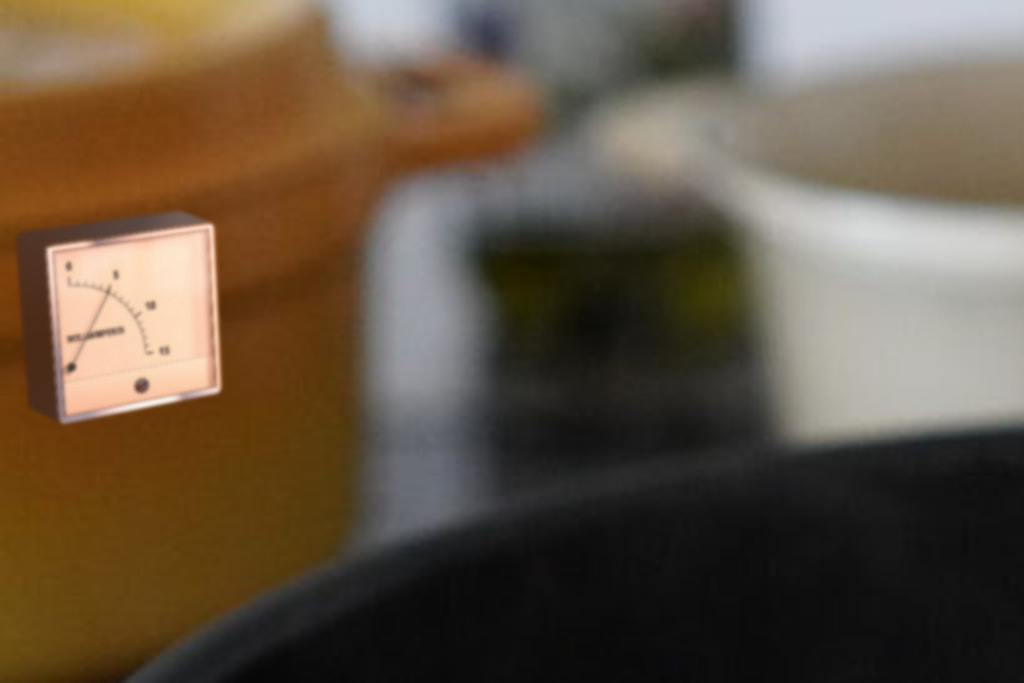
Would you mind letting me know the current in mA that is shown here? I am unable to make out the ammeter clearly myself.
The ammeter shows 5 mA
